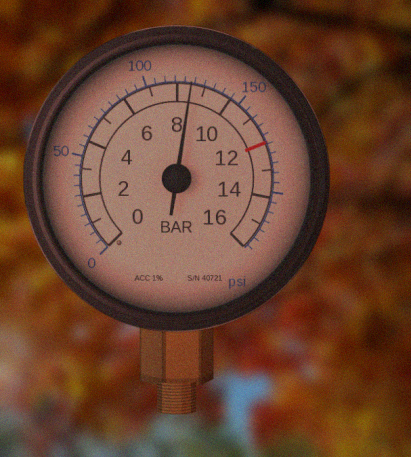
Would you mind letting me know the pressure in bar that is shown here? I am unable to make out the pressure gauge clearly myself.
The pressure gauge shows 8.5 bar
